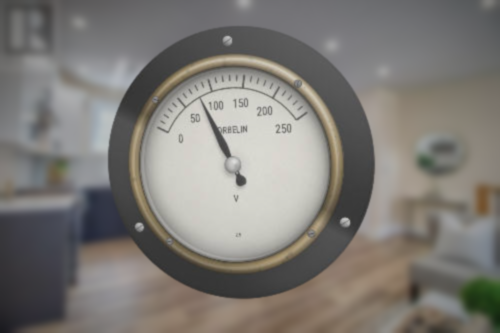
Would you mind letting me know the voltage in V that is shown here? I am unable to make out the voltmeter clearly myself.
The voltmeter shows 80 V
